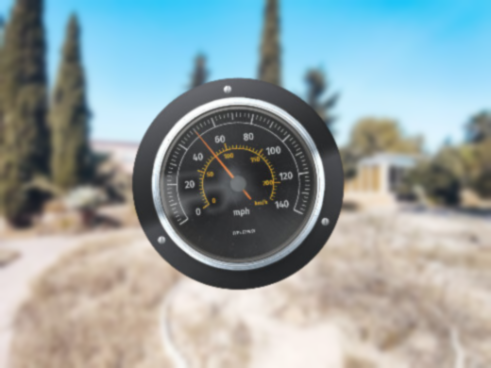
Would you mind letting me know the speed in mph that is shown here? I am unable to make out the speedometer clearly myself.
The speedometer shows 50 mph
